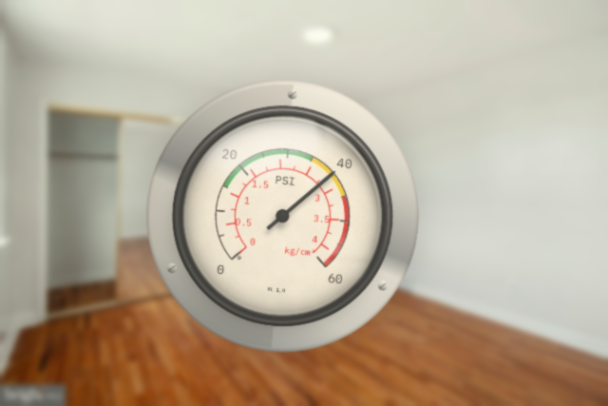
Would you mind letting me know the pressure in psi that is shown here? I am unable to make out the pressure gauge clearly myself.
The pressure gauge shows 40 psi
